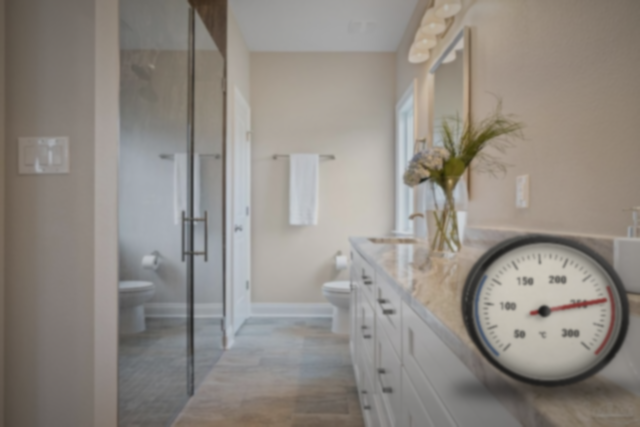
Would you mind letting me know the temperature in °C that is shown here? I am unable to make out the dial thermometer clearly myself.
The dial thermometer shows 250 °C
